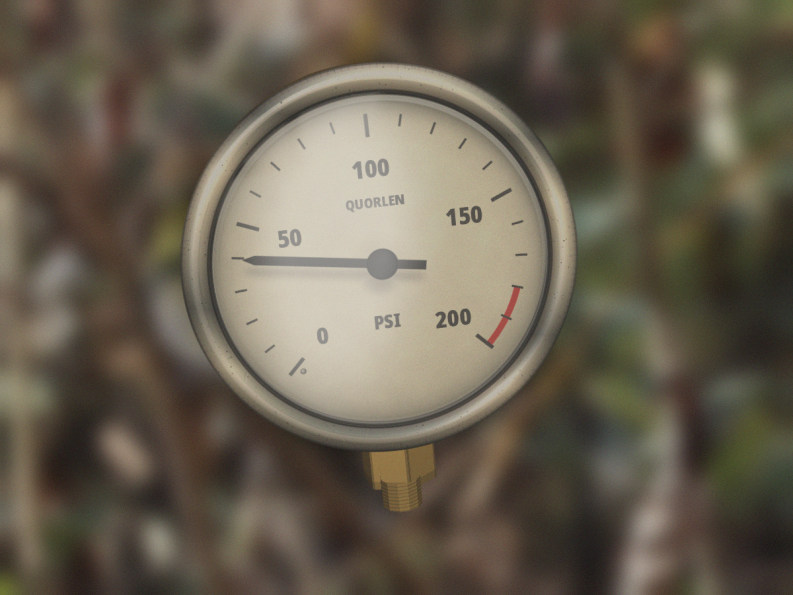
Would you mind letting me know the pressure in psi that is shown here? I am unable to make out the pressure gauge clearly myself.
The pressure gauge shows 40 psi
